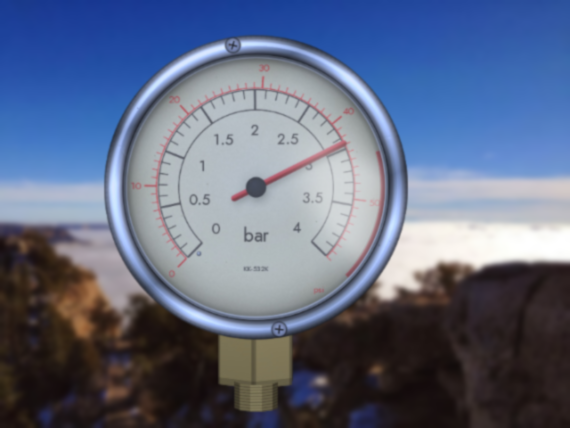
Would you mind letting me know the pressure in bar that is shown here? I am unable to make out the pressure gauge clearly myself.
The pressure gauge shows 2.95 bar
